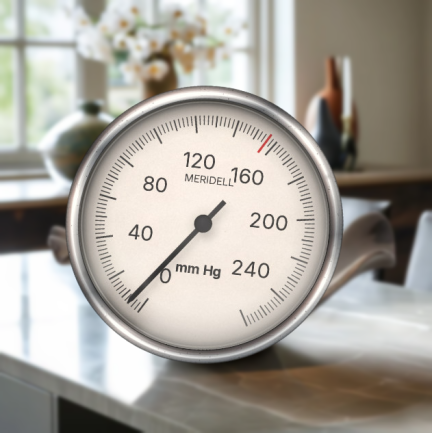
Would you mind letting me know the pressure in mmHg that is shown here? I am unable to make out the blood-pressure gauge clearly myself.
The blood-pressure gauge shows 6 mmHg
